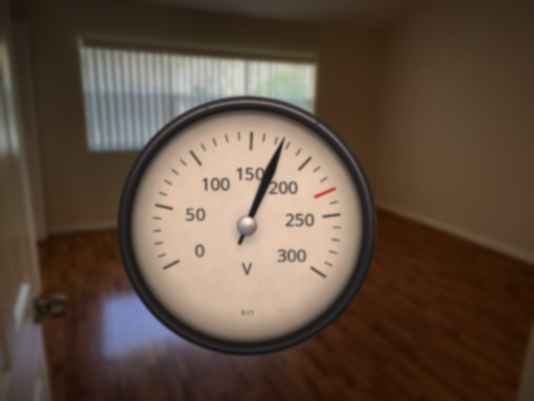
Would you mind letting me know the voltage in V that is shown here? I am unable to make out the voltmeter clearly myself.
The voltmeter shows 175 V
